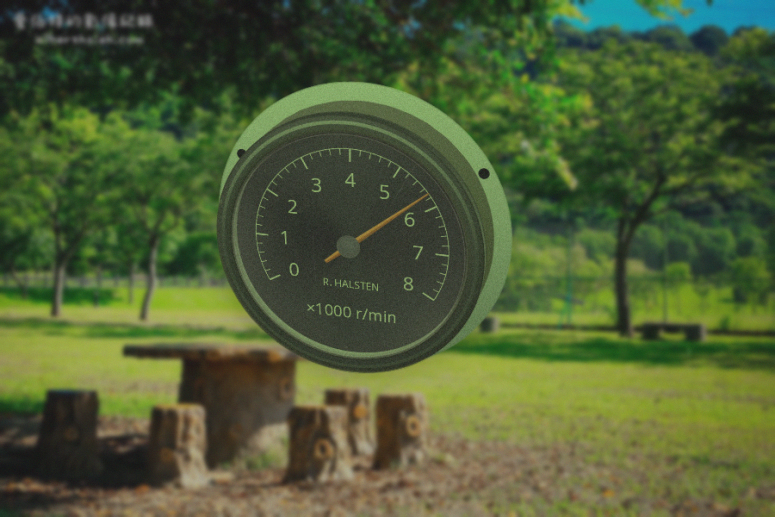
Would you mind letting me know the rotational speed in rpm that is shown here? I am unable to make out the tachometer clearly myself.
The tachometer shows 5700 rpm
